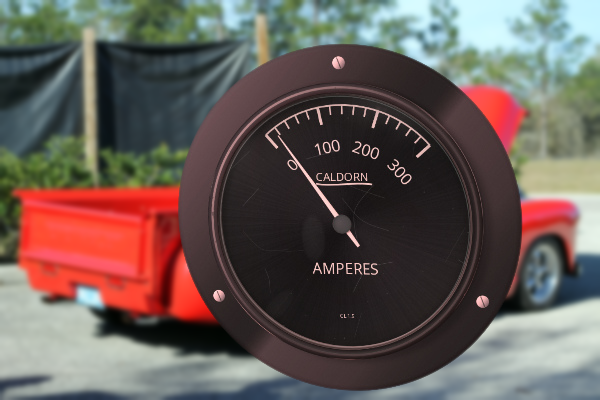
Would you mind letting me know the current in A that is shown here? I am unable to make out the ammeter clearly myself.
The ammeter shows 20 A
